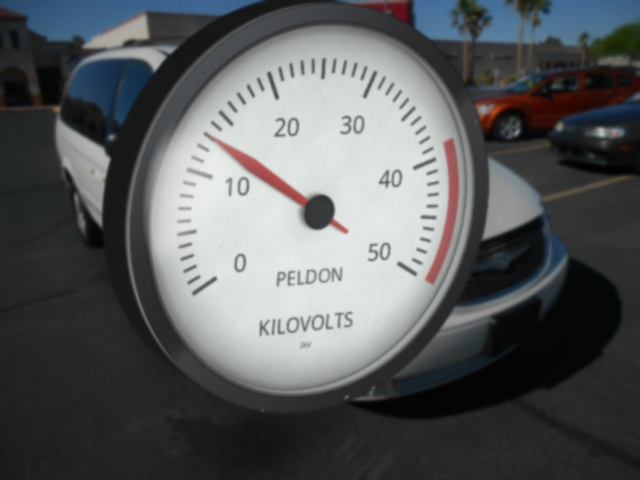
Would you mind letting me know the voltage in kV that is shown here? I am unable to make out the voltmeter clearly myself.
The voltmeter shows 13 kV
